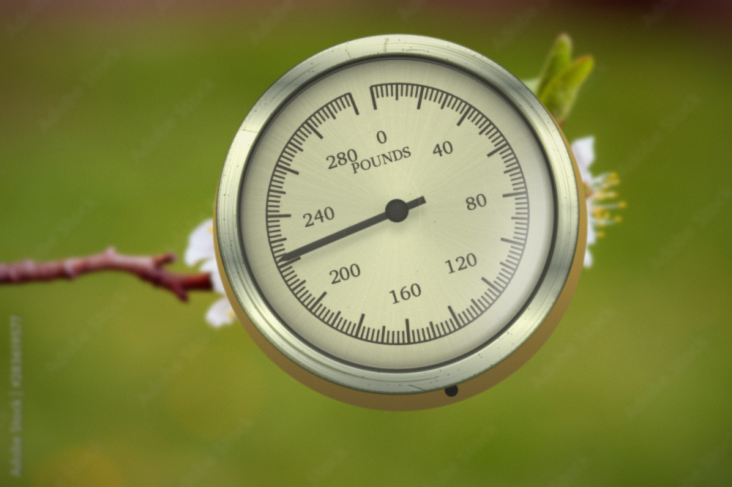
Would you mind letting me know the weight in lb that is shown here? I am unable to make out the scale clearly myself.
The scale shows 222 lb
